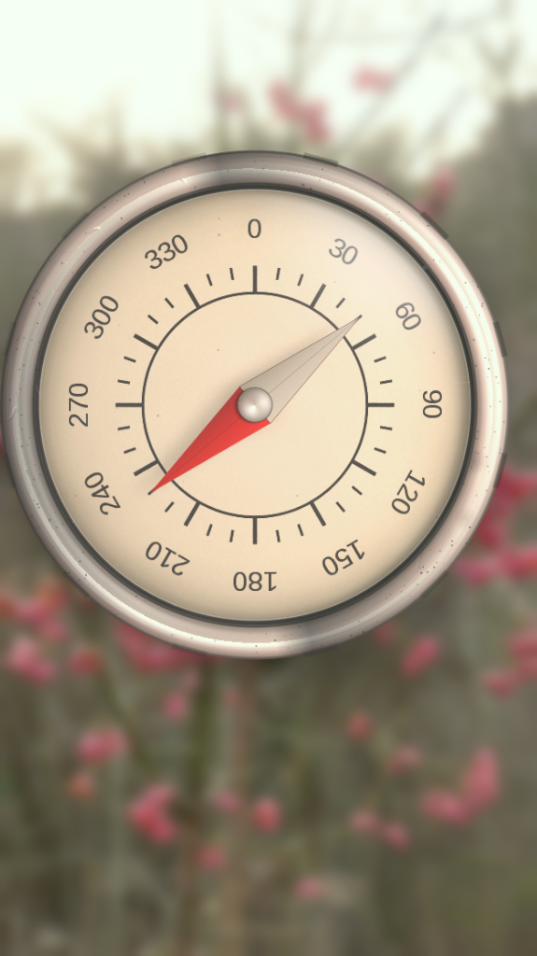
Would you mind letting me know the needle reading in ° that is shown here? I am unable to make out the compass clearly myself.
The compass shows 230 °
